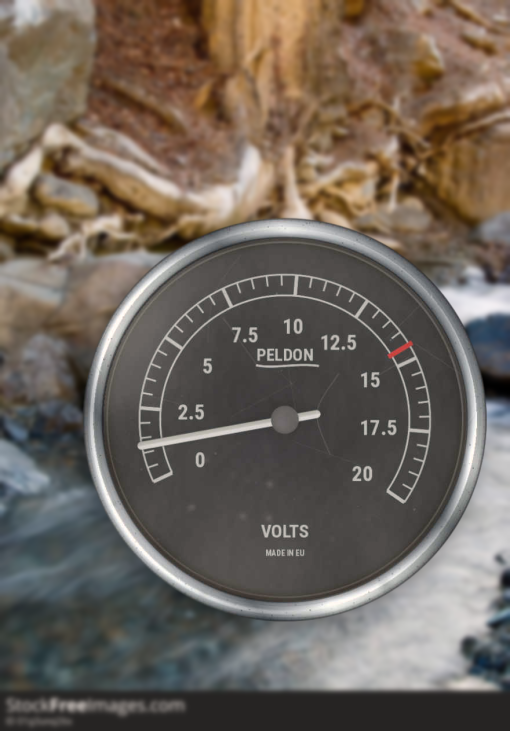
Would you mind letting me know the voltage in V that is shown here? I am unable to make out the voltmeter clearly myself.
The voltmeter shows 1.25 V
